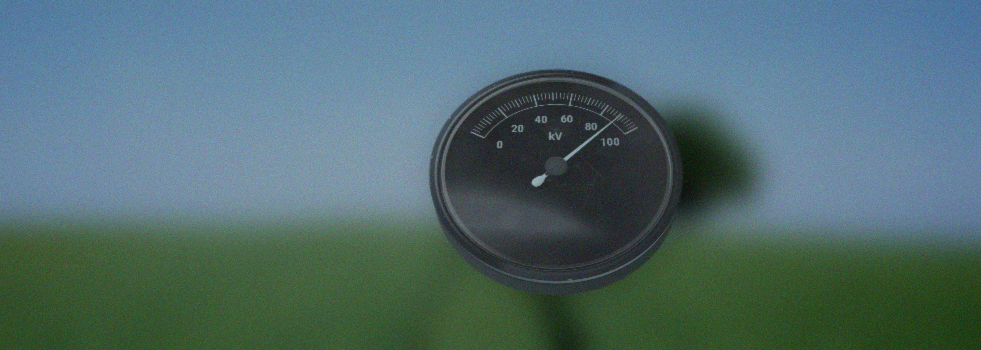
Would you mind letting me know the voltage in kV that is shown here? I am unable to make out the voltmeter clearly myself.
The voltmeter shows 90 kV
